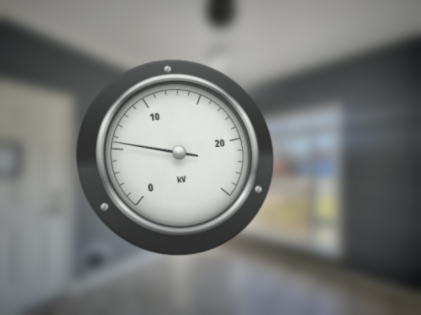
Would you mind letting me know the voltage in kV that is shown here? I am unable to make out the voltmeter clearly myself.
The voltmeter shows 5.5 kV
